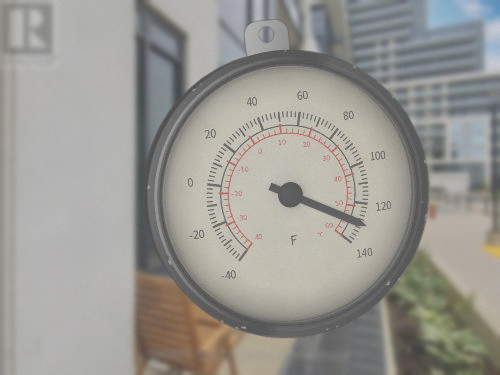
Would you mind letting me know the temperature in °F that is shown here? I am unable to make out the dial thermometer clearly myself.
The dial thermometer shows 130 °F
